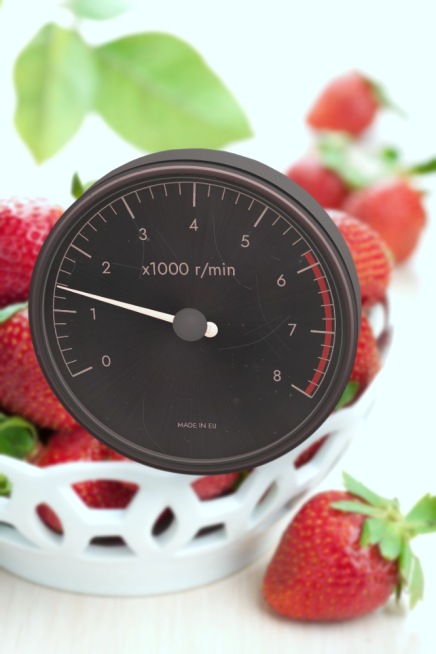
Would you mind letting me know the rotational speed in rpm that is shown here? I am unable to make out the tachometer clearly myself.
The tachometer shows 1400 rpm
